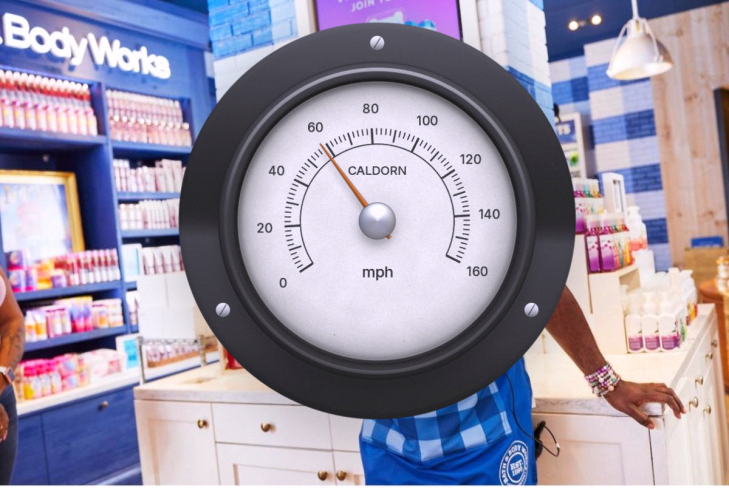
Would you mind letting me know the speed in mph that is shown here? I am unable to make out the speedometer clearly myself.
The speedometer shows 58 mph
